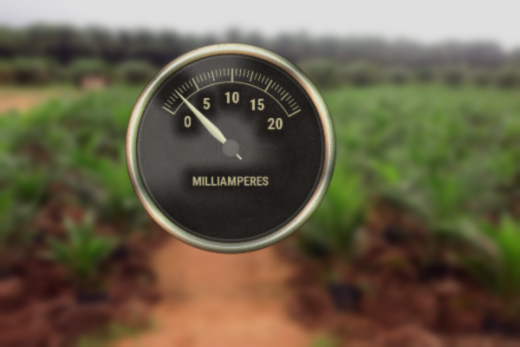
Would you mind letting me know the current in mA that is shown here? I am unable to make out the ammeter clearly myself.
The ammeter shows 2.5 mA
